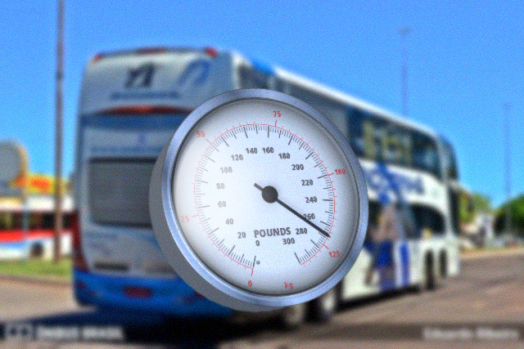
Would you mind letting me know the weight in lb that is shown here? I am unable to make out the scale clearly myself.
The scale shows 270 lb
